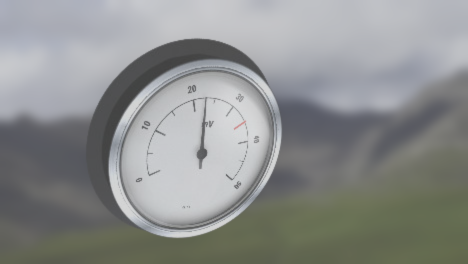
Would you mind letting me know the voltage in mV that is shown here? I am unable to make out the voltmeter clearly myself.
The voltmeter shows 22.5 mV
